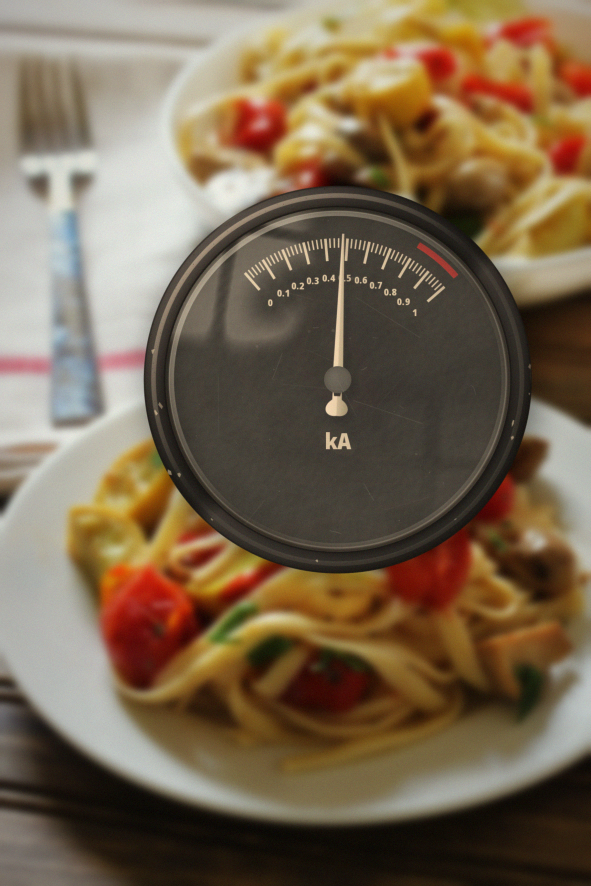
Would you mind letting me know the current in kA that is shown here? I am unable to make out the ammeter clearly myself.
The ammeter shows 0.48 kA
